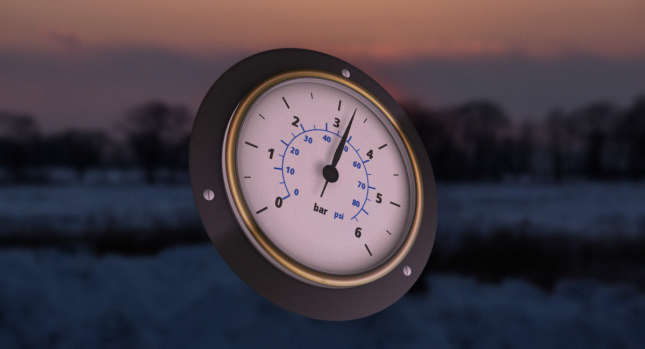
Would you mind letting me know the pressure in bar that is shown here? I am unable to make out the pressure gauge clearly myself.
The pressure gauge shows 3.25 bar
